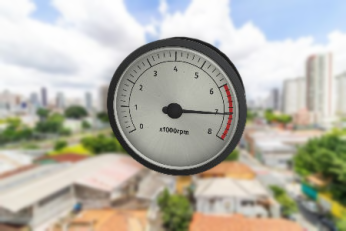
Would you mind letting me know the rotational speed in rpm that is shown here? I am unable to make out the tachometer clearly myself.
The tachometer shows 7000 rpm
